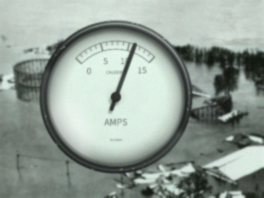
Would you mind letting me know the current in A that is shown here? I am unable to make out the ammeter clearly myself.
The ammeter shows 11 A
